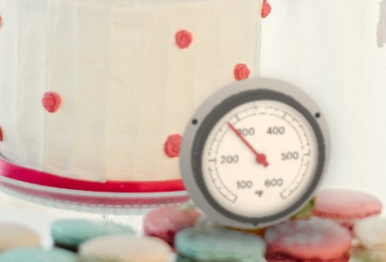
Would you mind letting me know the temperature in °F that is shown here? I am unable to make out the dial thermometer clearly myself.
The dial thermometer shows 280 °F
